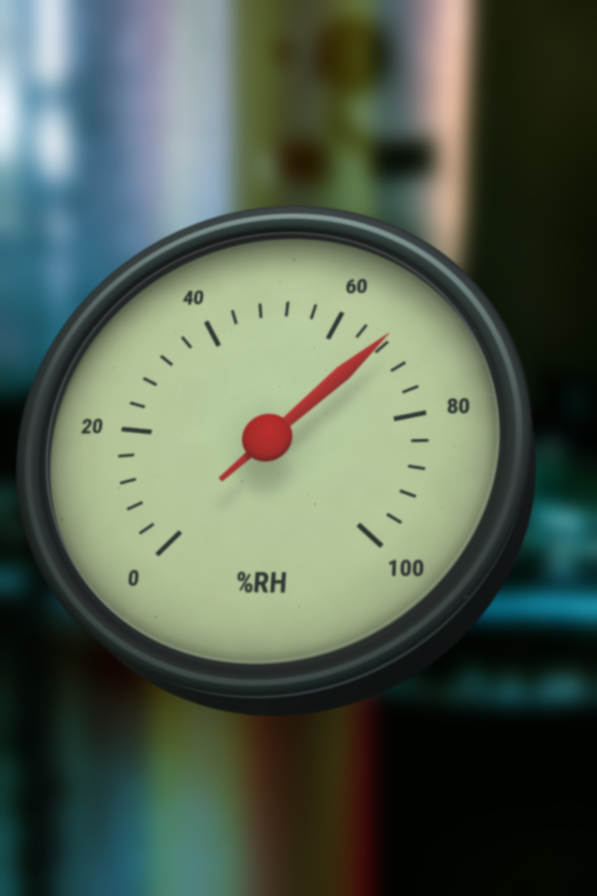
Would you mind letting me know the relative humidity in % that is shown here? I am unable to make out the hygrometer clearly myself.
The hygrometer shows 68 %
